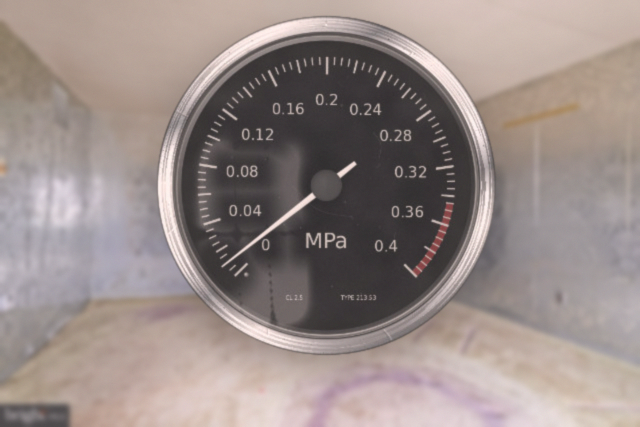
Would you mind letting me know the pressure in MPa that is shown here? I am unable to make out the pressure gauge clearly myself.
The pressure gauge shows 0.01 MPa
